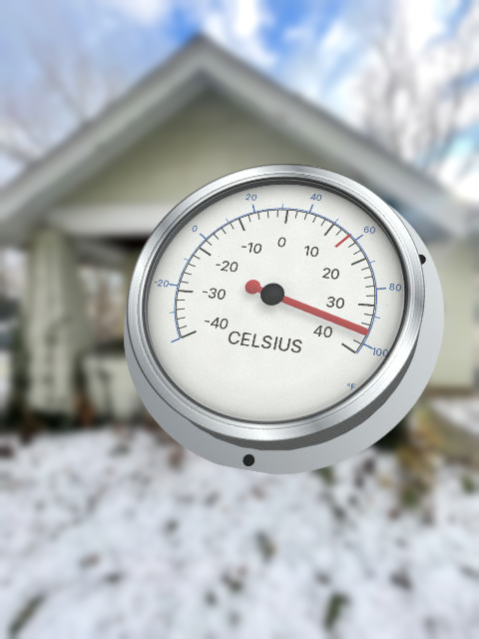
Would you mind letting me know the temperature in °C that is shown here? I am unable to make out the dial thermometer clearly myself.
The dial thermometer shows 36 °C
